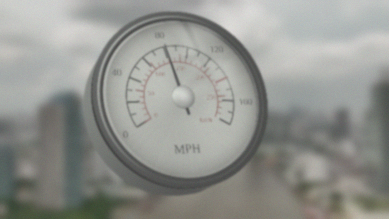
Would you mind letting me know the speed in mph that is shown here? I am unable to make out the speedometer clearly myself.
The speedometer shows 80 mph
